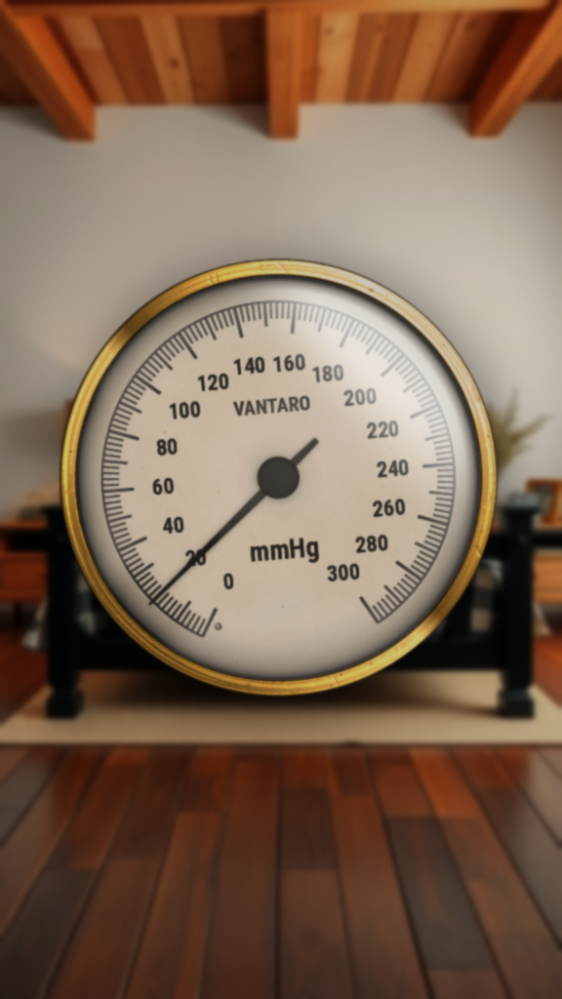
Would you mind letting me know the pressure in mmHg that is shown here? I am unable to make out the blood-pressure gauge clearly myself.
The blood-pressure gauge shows 20 mmHg
